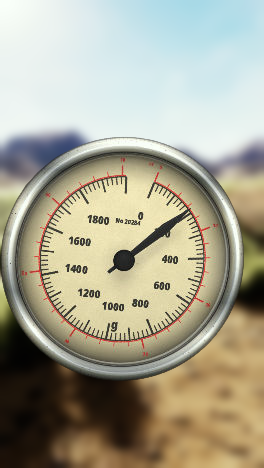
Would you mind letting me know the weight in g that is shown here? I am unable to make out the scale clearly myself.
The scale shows 180 g
